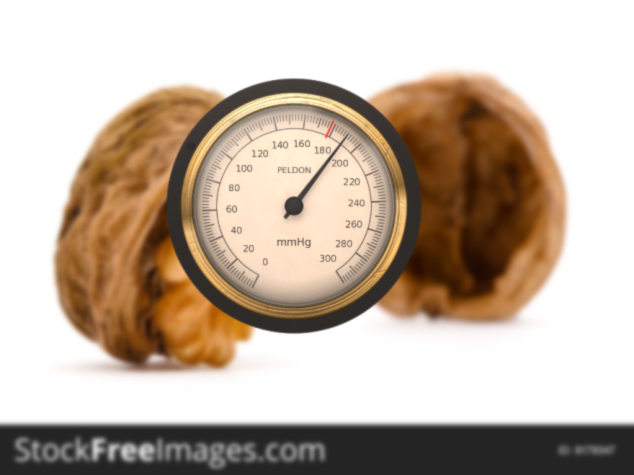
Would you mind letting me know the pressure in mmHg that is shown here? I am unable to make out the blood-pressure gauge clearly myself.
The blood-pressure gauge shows 190 mmHg
